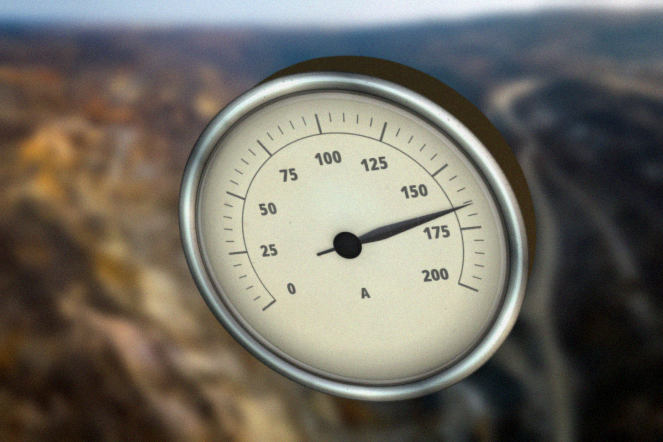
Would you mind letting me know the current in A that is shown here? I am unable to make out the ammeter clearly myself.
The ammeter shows 165 A
